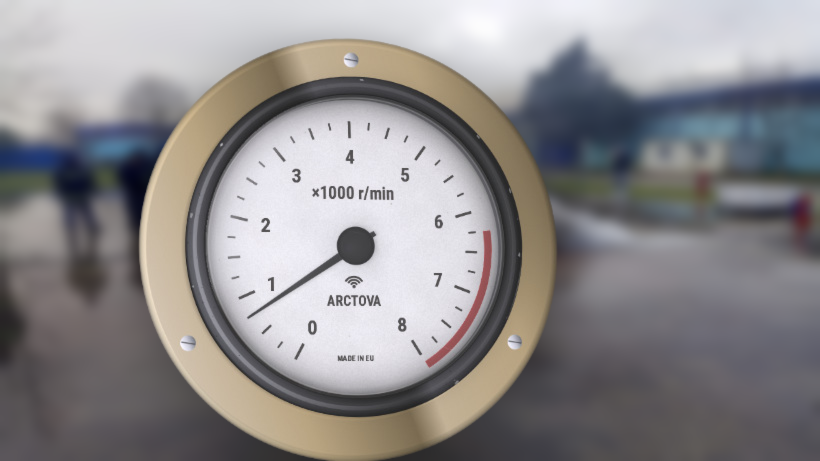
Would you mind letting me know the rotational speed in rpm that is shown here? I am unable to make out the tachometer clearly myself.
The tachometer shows 750 rpm
